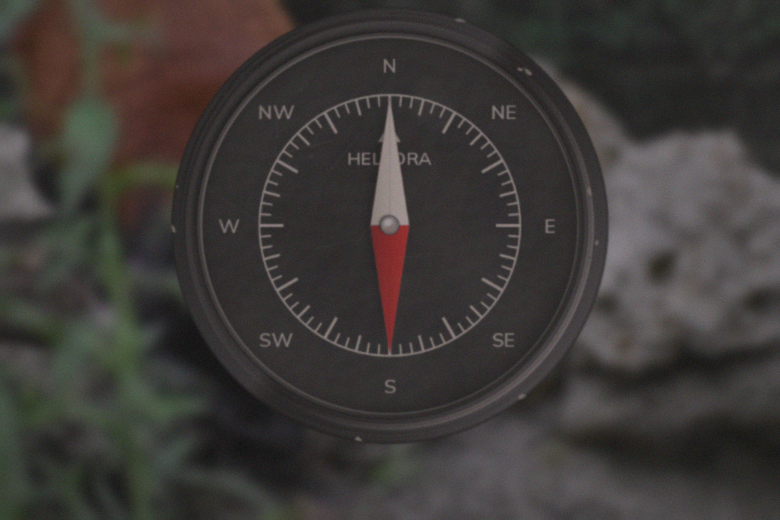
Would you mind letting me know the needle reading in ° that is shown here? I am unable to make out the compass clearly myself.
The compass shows 180 °
